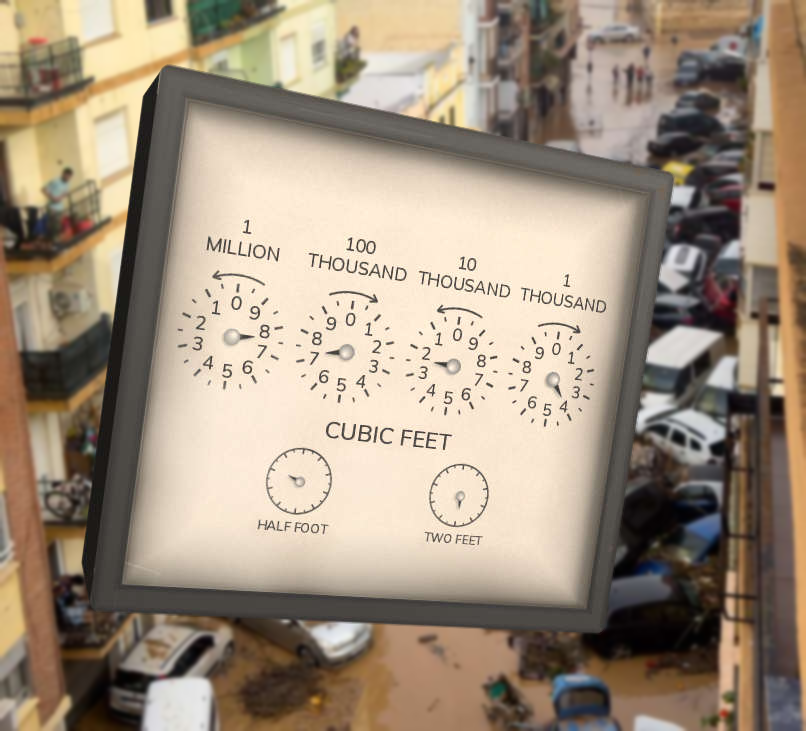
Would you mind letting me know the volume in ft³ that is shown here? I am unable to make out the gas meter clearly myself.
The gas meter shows 772400 ft³
